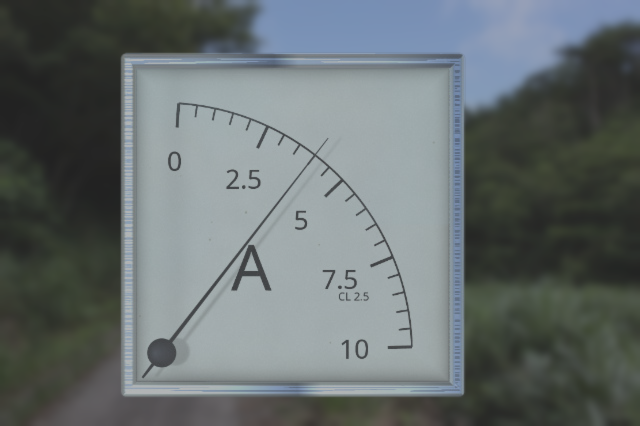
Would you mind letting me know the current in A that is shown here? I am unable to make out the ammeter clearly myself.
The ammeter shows 4 A
